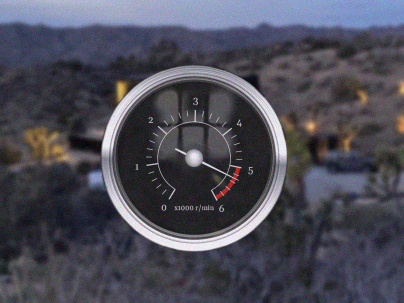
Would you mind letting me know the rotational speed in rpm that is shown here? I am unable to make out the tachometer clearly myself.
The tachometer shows 5300 rpm
